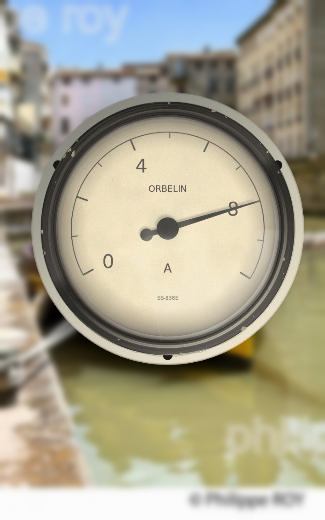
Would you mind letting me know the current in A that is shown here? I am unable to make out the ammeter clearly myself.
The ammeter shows 8 A
